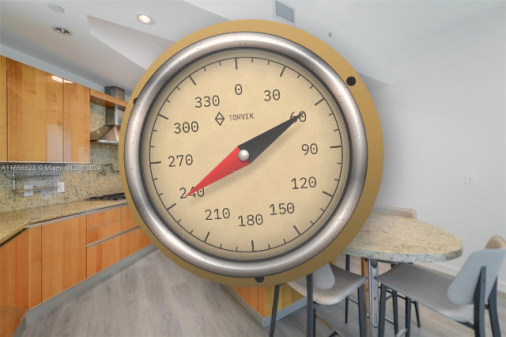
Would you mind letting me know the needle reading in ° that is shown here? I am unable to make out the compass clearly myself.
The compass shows 240 °
